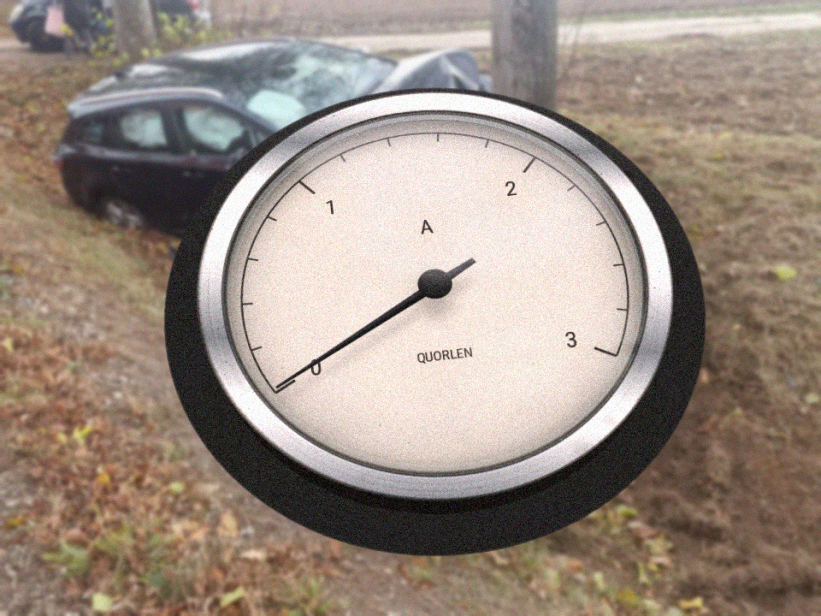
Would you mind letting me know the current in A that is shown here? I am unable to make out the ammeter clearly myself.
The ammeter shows 0 A
